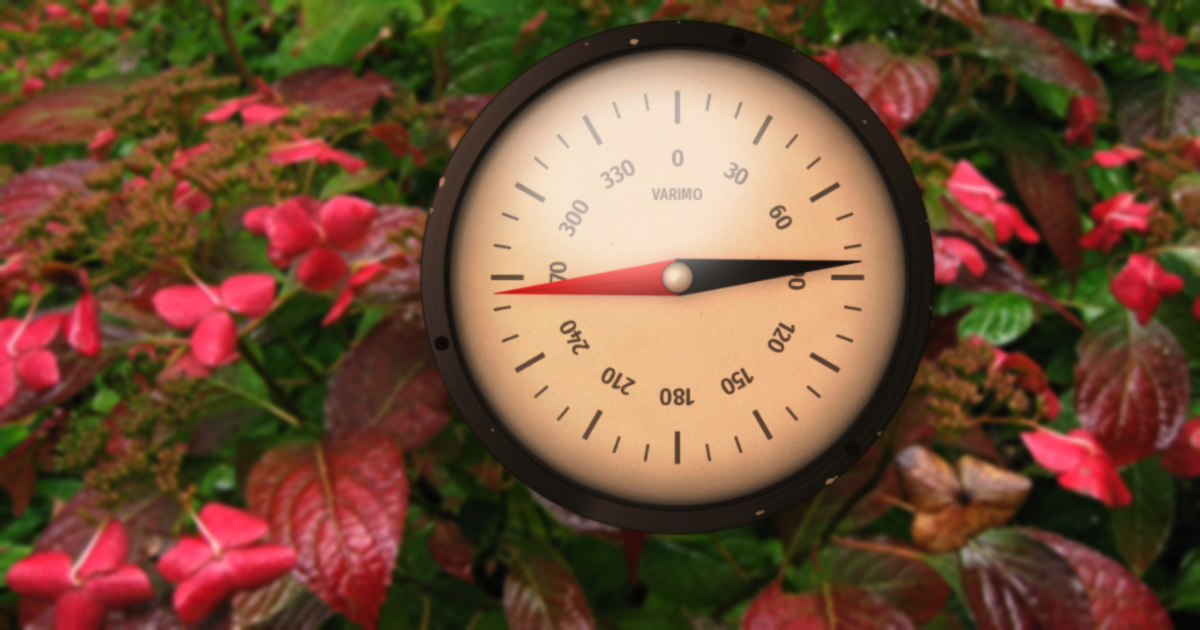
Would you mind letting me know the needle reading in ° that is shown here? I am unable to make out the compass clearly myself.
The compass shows 265 °
